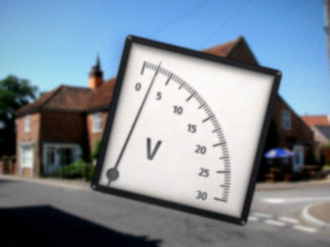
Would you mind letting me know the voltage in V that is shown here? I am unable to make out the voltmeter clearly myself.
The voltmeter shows 2.5 V
